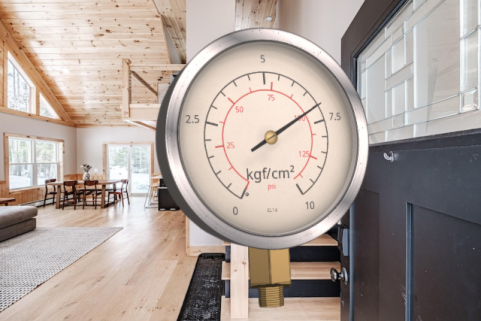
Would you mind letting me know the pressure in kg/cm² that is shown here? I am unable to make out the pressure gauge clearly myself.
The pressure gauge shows 7 kg/cm²
